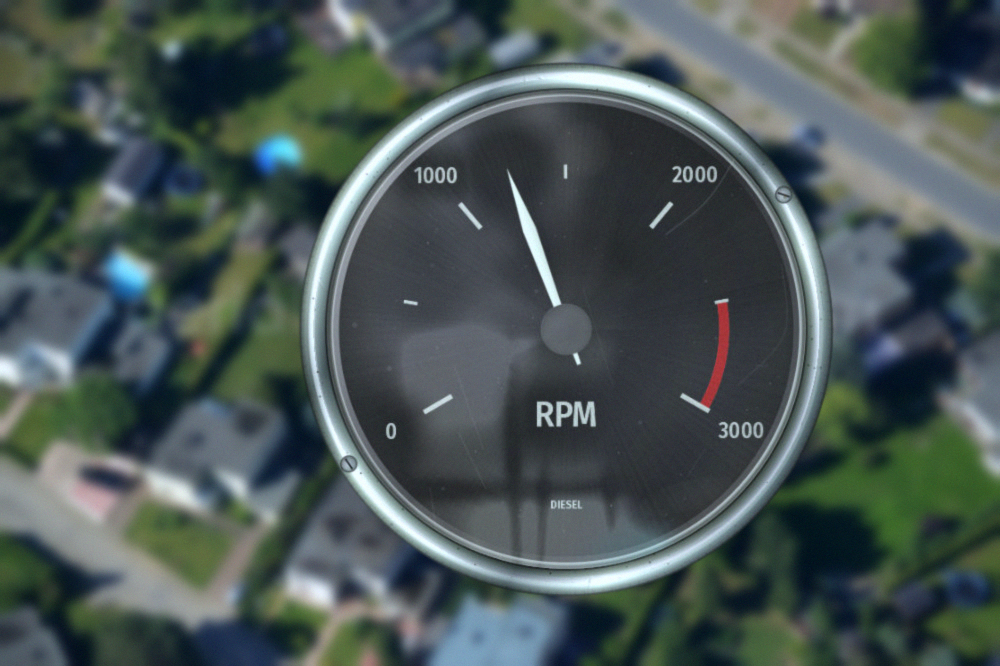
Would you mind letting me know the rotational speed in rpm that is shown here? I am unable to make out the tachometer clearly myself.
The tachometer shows 1250 rpm
